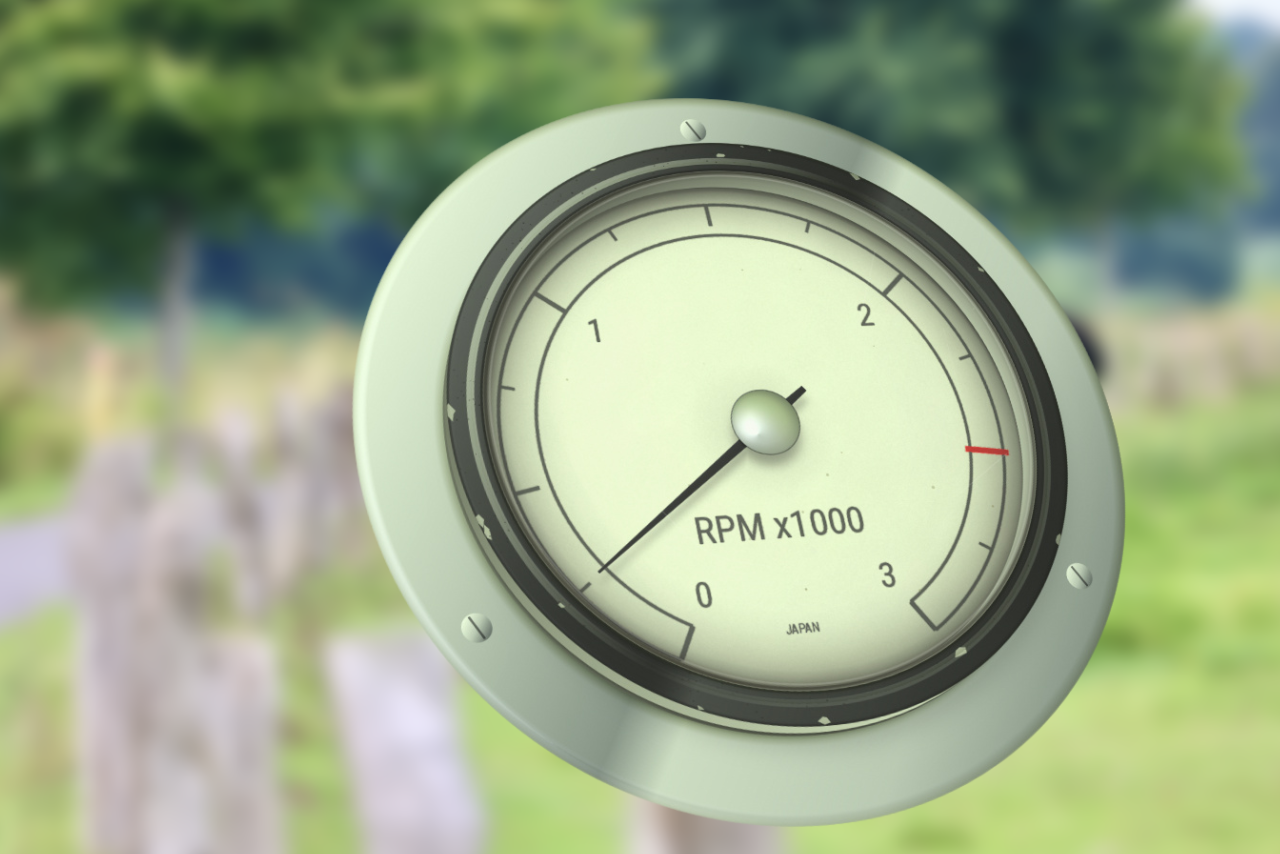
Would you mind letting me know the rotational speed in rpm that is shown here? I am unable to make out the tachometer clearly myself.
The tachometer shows 250 rpm
